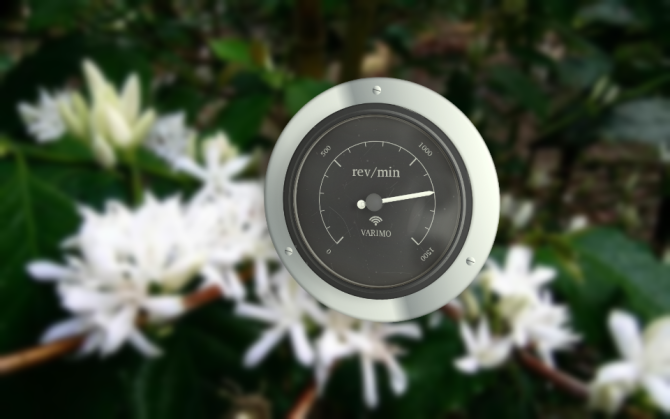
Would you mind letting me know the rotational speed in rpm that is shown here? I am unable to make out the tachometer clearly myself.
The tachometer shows 1200 rpm
